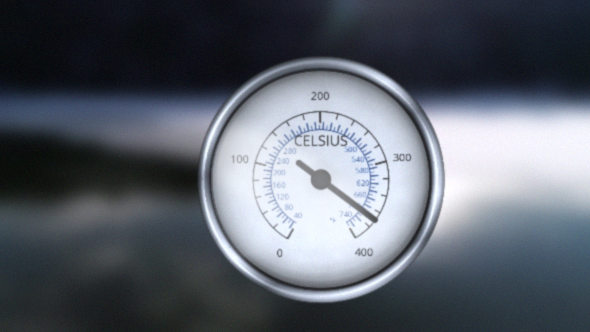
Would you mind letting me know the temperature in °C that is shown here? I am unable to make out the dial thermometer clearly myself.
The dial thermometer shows 370 °C
